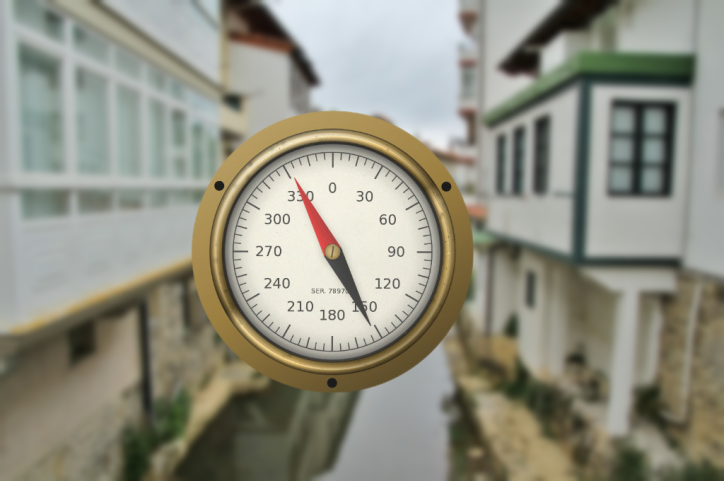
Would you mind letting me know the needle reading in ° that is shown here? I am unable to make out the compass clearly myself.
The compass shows 332.5 °
